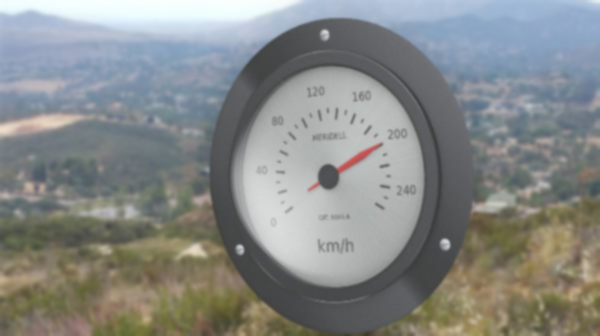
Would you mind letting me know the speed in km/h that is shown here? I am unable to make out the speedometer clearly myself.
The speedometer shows 200 km/h
